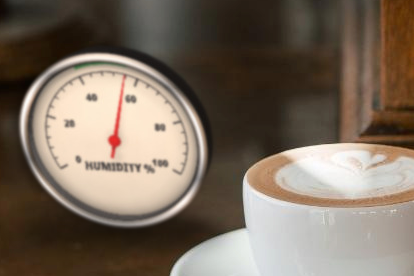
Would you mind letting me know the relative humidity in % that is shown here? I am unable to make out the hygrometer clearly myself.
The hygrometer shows 56 %
